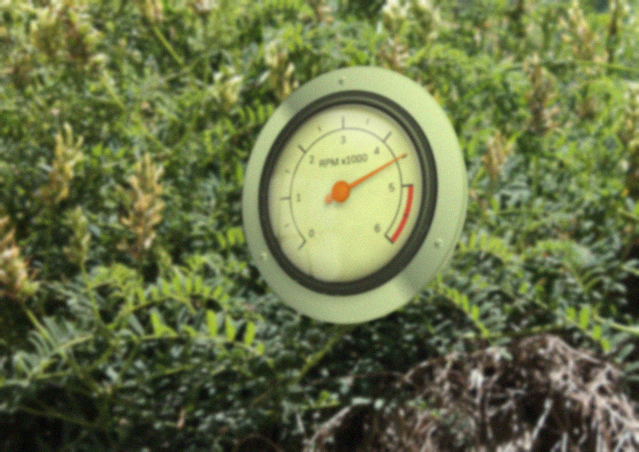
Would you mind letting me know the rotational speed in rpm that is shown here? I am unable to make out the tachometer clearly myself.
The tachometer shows 4500 rpm
